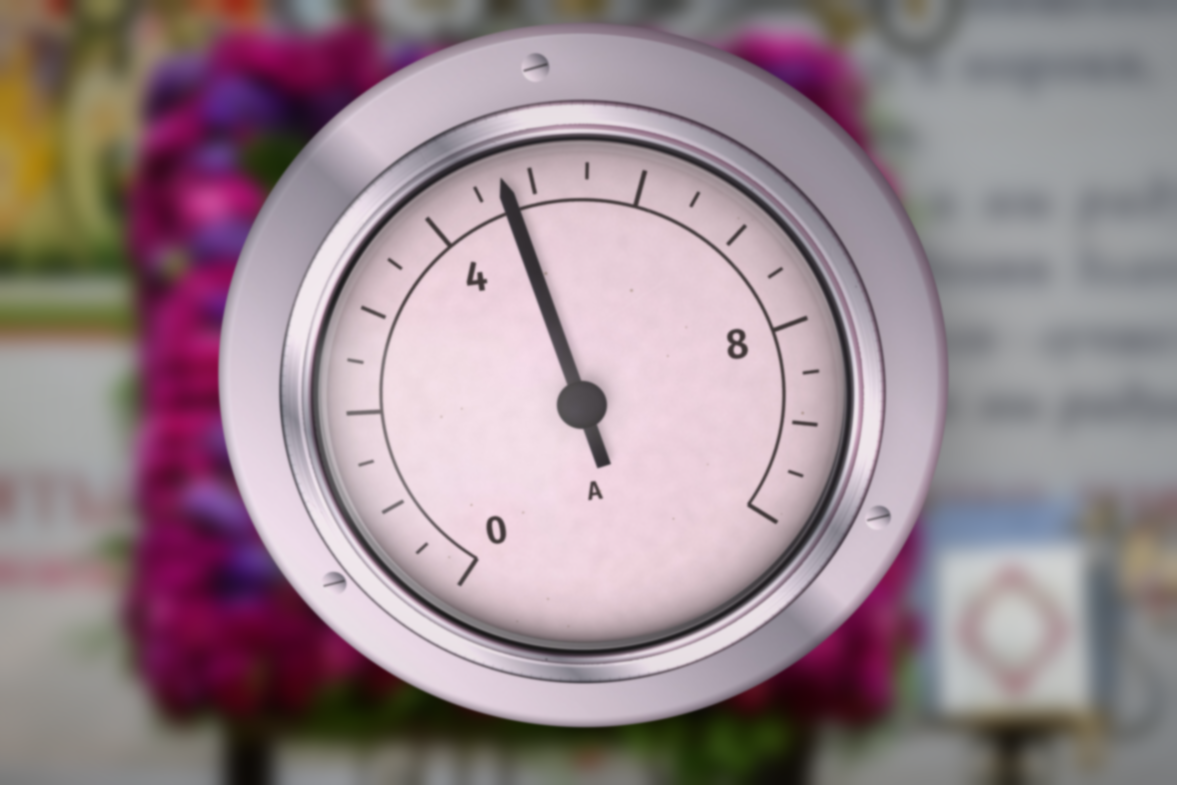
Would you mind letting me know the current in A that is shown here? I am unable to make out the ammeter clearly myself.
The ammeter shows 4.75 A
